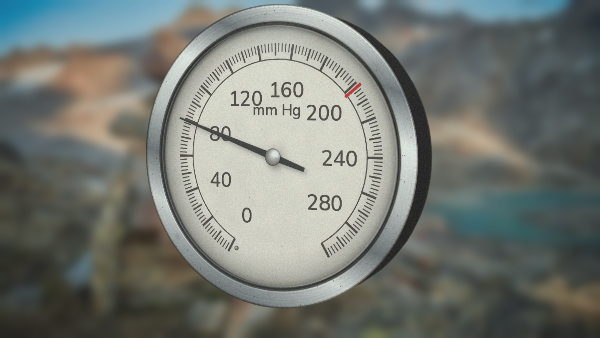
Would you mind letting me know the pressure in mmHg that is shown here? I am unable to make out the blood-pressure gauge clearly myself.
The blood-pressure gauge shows 80 mmHg
